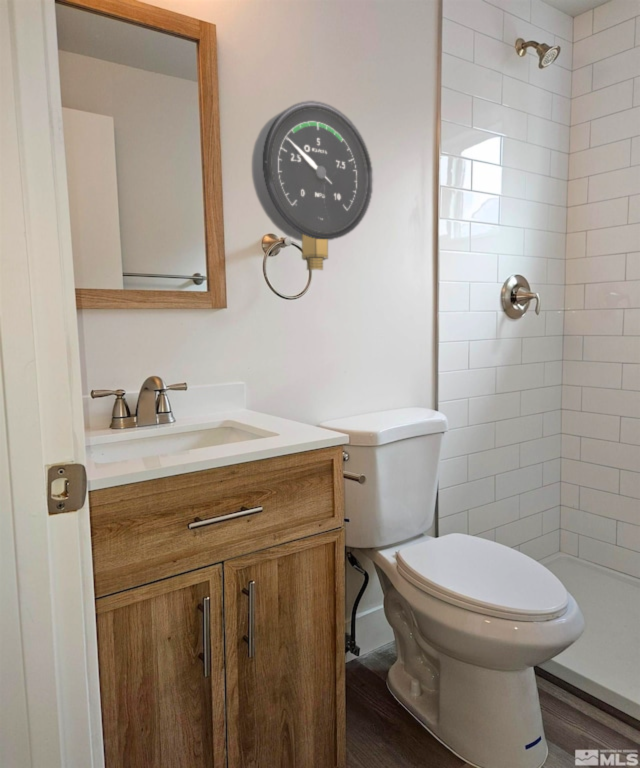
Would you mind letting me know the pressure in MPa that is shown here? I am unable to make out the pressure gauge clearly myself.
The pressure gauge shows 3 MPa
